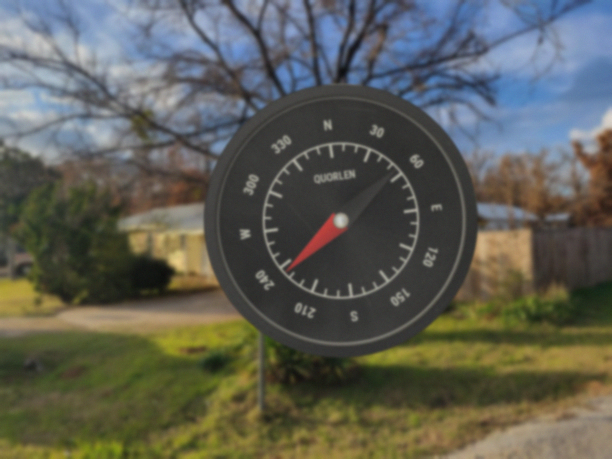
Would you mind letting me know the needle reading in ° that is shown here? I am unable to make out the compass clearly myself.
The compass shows 235 °
